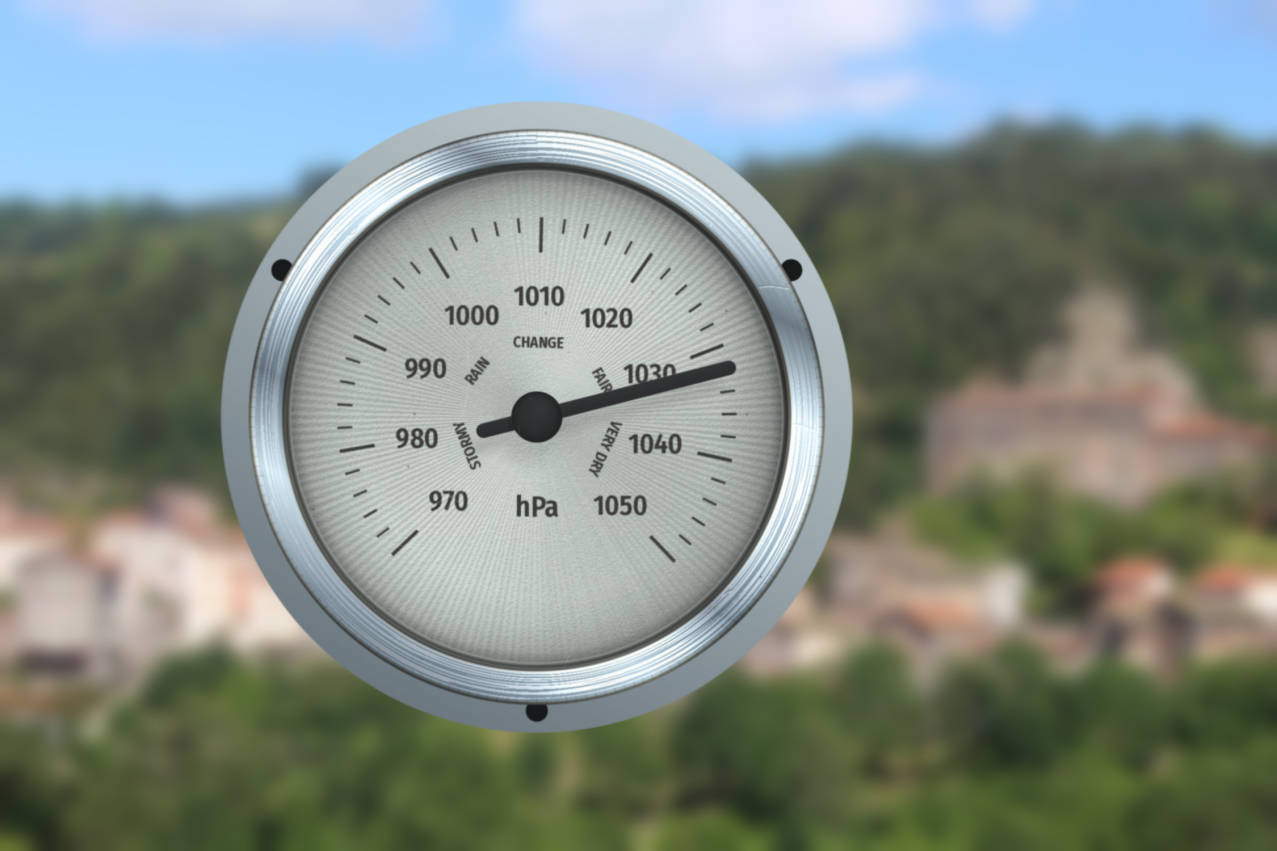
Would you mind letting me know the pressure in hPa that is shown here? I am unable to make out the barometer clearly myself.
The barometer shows 1032 hPa
